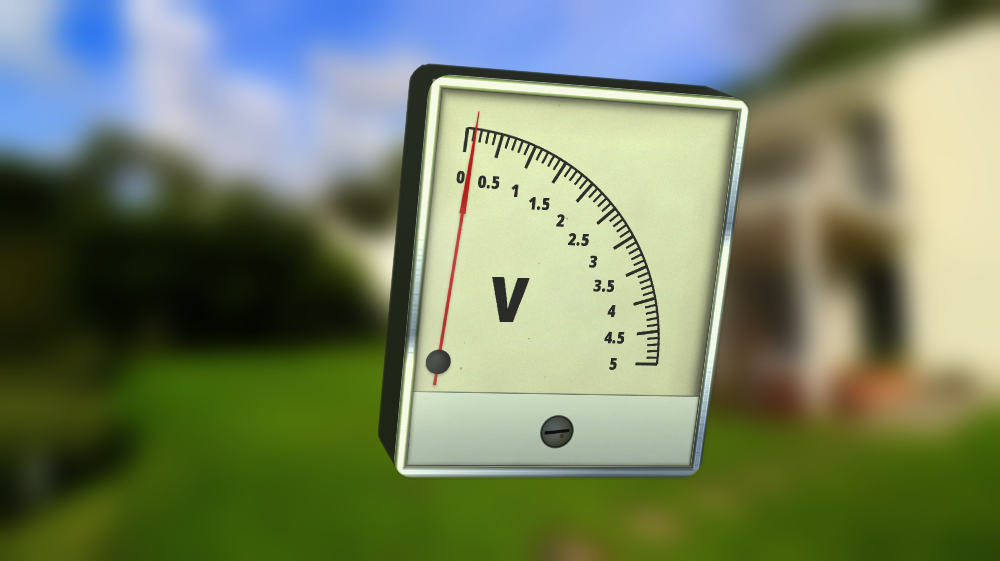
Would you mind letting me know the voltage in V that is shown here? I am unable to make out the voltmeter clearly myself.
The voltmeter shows 0.1 V
